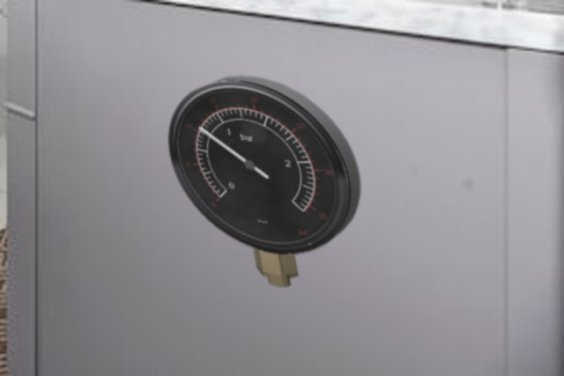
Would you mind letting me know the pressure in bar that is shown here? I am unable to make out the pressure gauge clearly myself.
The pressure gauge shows 0.75 bar
